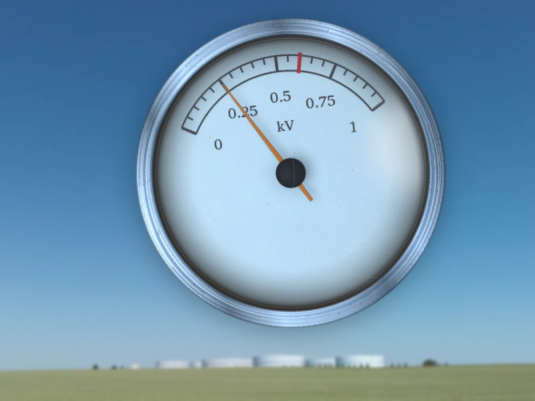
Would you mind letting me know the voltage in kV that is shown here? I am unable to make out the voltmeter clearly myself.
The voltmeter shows 0.25 kV
